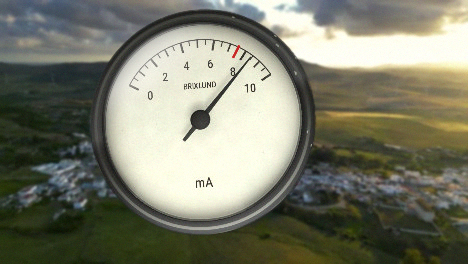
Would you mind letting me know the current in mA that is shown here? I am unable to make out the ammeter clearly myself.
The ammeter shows 8.5 mA
